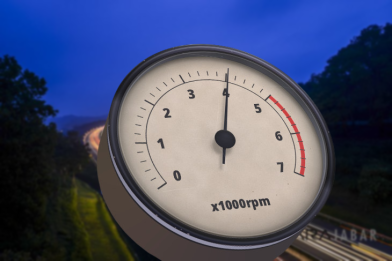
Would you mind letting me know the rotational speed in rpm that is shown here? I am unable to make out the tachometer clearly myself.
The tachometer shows 4000 rpm
